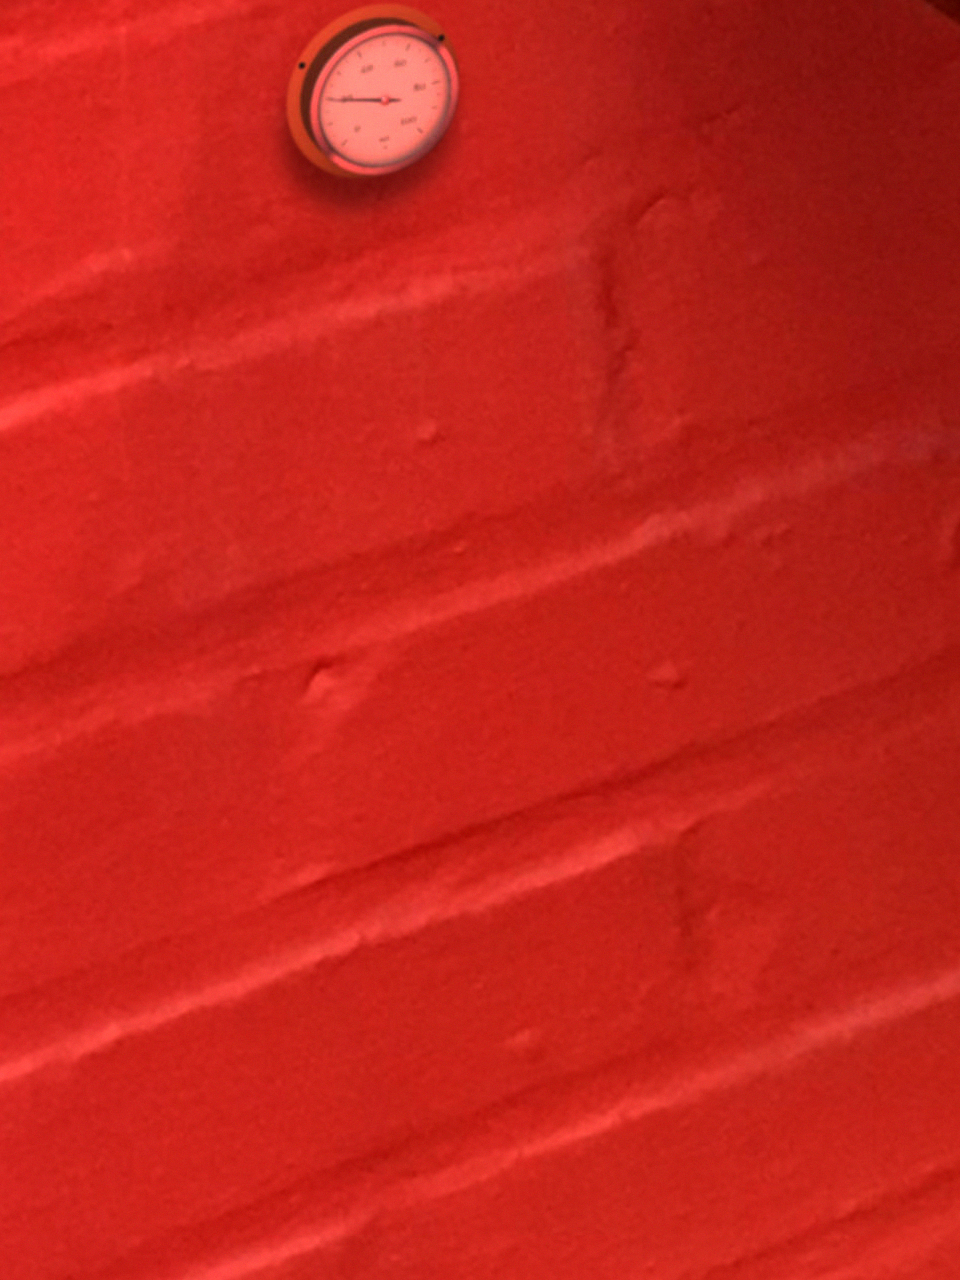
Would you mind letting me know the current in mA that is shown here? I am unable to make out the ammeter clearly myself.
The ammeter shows 20 mA
